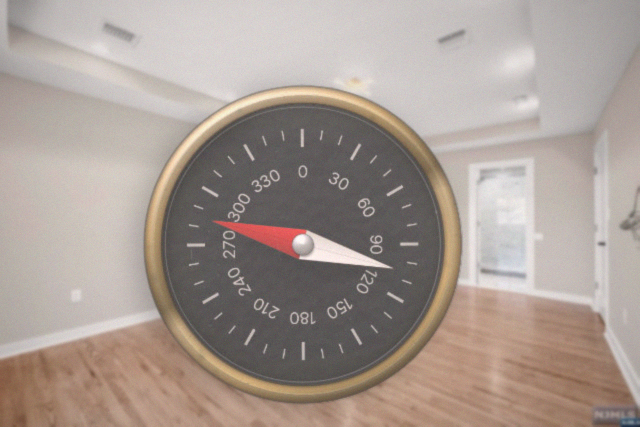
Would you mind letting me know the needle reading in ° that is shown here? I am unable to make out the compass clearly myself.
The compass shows 285 °
